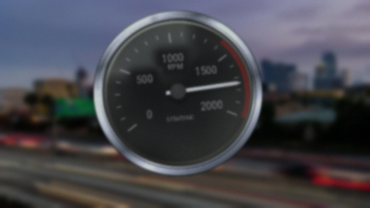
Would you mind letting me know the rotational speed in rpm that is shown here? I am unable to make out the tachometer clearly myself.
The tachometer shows 1750 rpm
